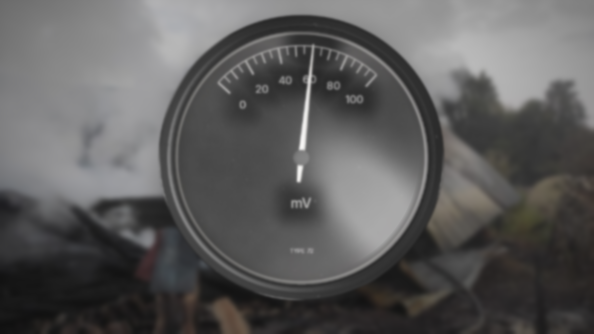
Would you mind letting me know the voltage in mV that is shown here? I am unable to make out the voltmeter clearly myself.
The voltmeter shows 60 mV
